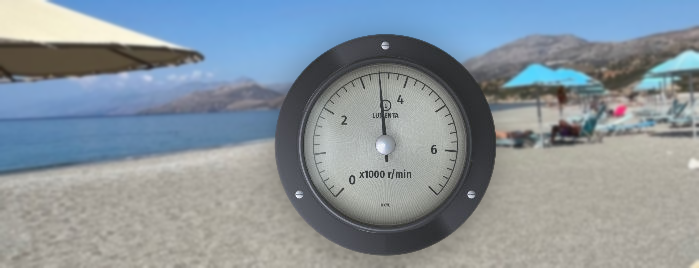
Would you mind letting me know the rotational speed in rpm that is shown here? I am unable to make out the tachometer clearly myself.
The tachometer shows 3400 rpm
